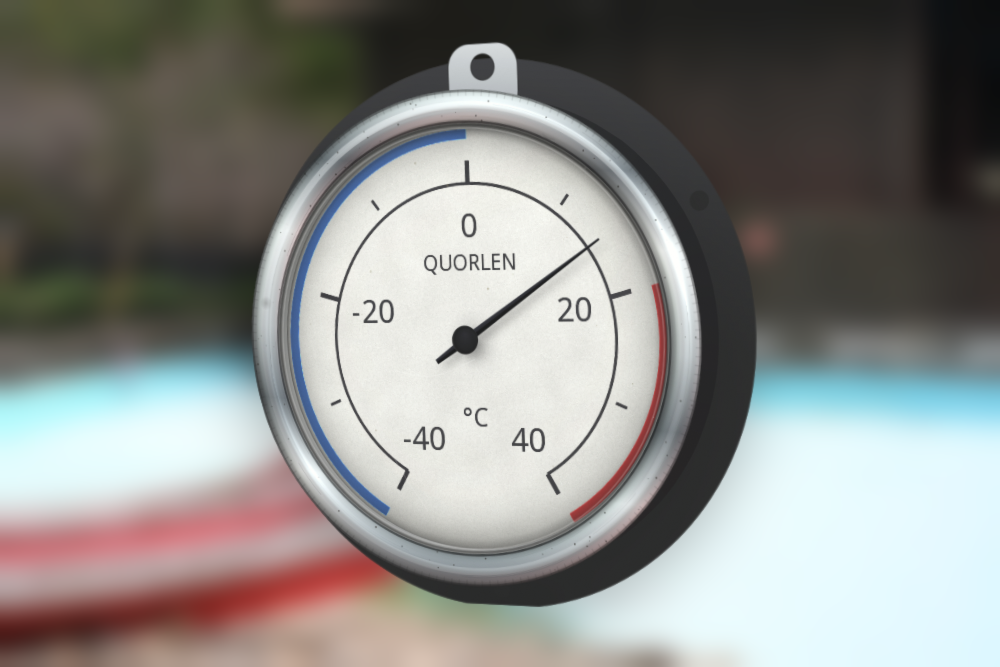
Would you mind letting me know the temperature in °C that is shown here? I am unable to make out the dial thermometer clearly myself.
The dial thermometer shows 15 °C
